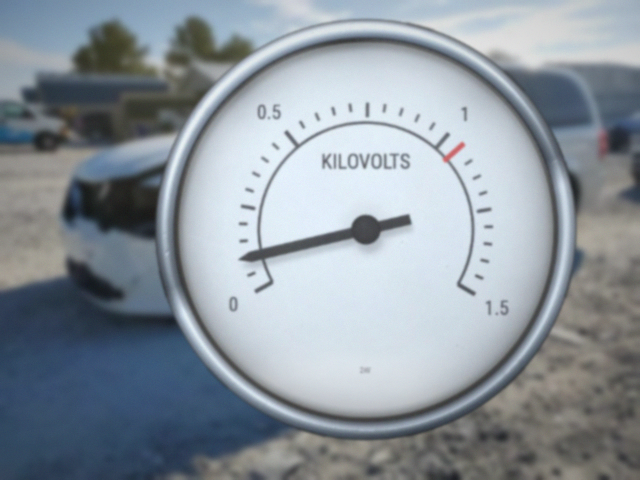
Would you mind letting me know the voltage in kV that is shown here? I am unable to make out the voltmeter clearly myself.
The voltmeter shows 0.1 kV
